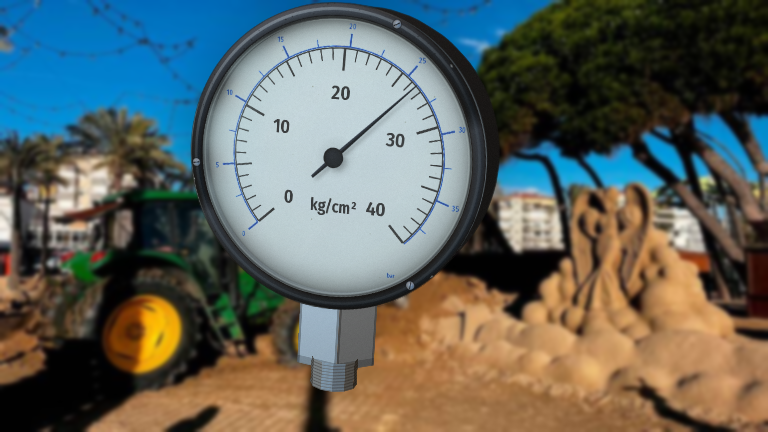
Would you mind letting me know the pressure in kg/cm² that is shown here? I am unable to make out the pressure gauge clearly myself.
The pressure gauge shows 26.5 kg/cm²
